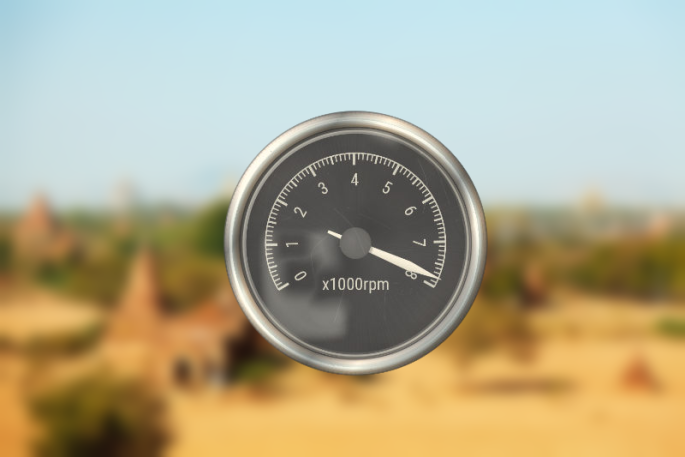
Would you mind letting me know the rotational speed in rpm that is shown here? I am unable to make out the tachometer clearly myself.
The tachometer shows 7800 rpm
